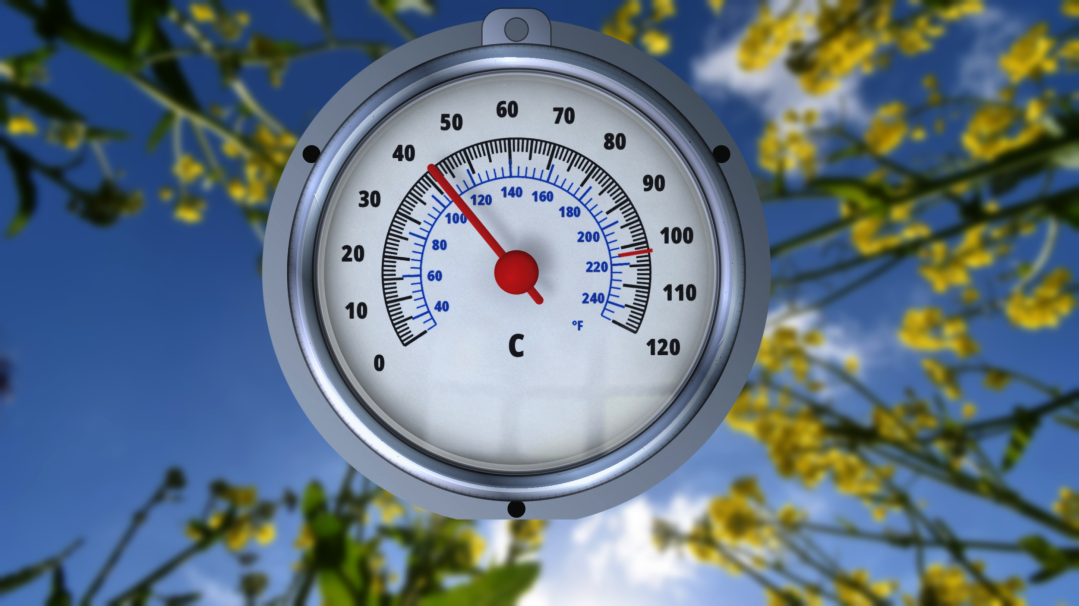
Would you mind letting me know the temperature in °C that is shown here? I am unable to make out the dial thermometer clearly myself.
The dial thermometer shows 42 °C
